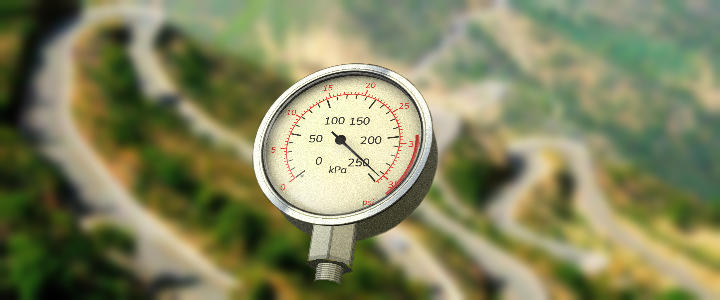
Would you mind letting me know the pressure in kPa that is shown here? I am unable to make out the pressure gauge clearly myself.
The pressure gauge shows 245 kPa
